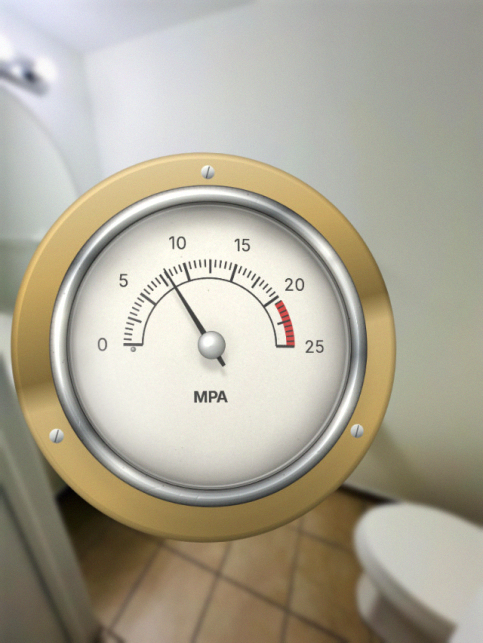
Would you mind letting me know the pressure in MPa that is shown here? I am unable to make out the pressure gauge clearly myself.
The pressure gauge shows 8 MPa
